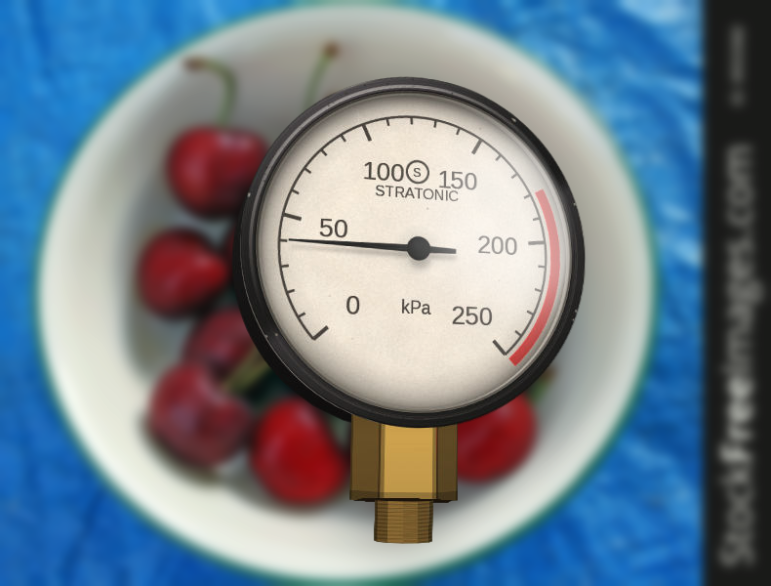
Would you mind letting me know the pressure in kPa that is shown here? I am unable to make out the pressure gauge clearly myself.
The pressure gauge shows 40 kPa
